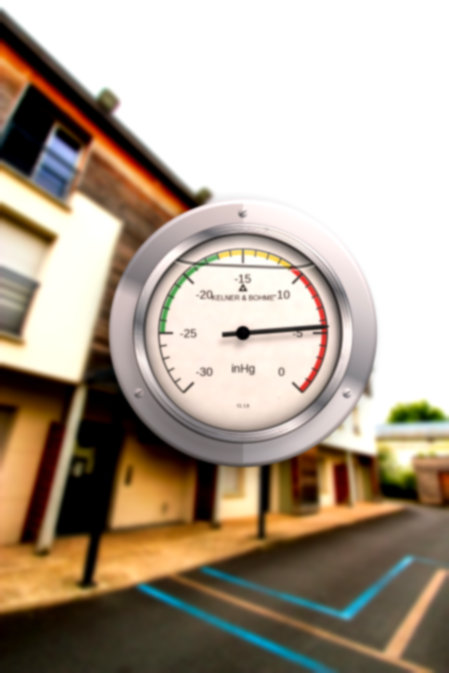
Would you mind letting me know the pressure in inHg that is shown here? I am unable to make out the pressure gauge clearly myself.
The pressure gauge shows -5.5 inHg
